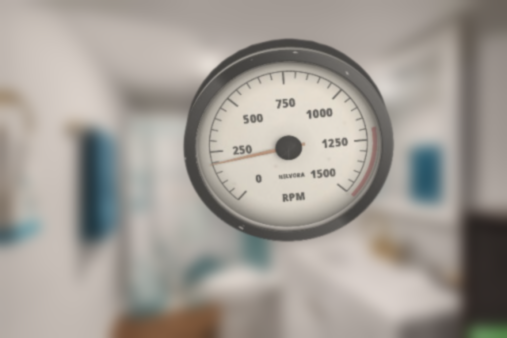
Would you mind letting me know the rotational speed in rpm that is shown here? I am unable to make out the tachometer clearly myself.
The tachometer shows 200 rpm
